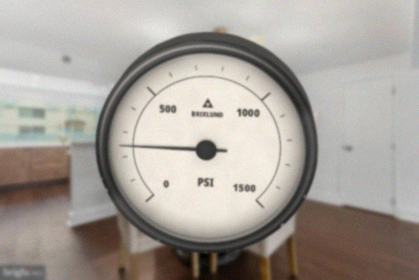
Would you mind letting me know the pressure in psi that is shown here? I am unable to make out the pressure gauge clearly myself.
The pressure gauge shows 250 psi
